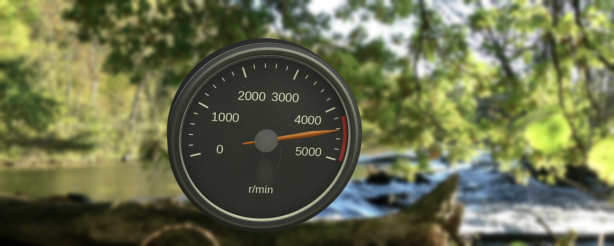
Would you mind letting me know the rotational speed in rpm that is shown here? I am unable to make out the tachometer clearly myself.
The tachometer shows 4400 rpm
